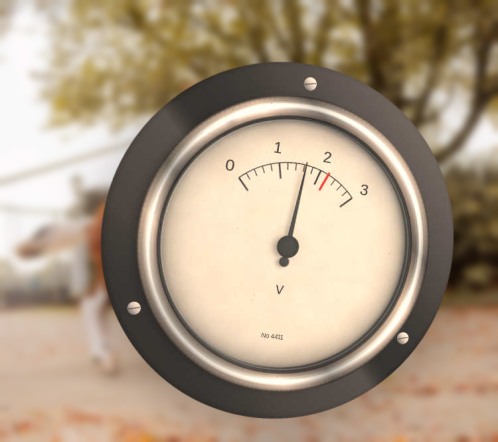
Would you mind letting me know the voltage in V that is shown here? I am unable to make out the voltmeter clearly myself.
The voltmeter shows 1.6 V
